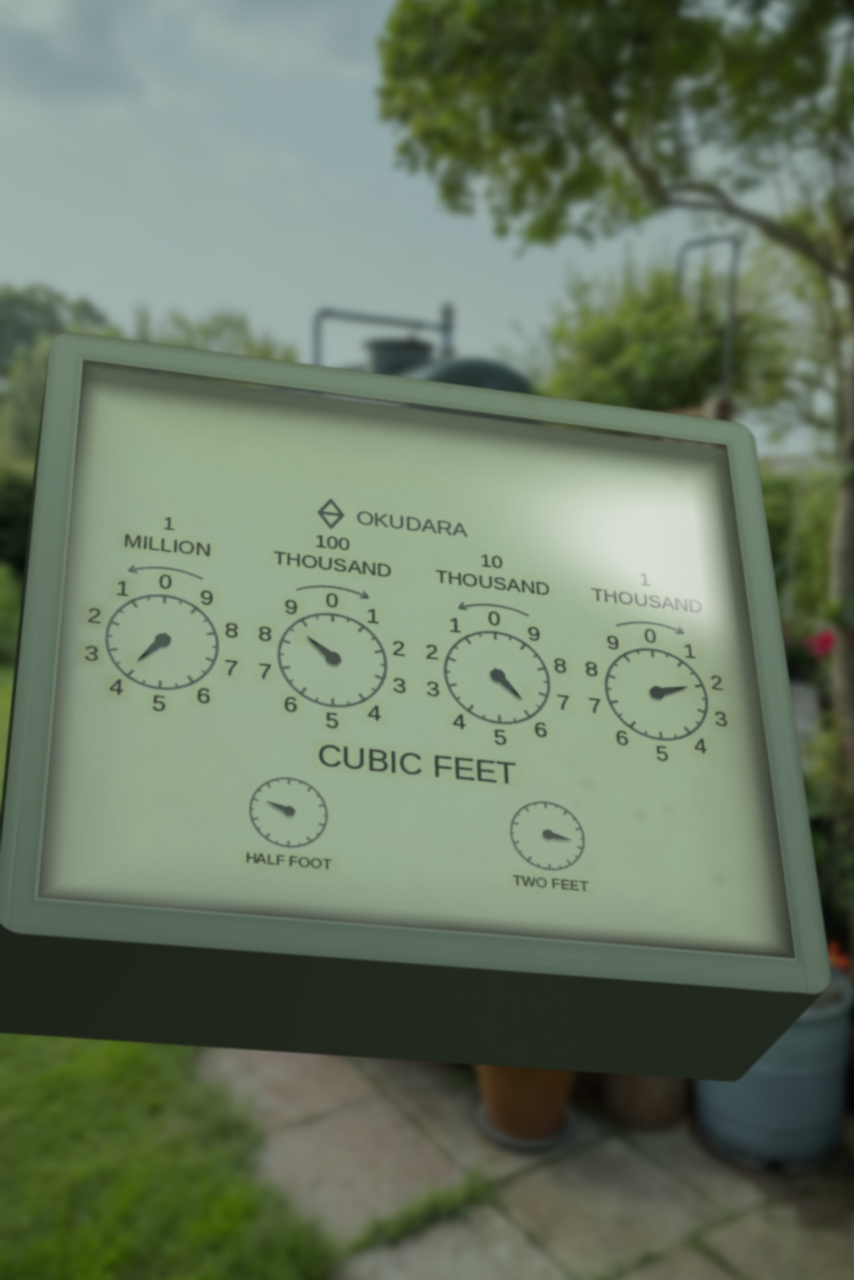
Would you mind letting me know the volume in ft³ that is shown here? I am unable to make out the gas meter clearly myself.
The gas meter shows 386200 ft³
